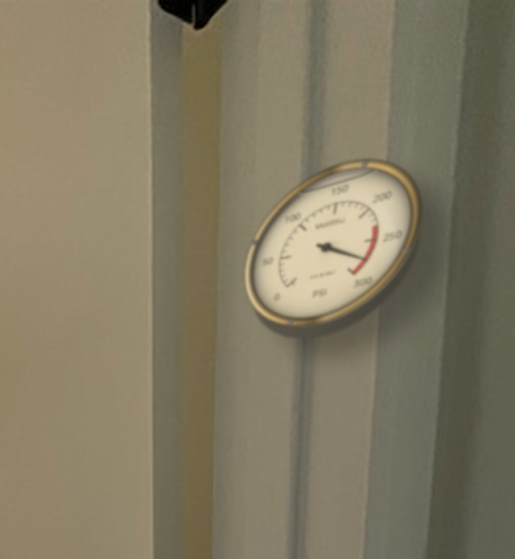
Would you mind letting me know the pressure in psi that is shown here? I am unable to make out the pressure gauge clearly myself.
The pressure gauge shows 280 psi
